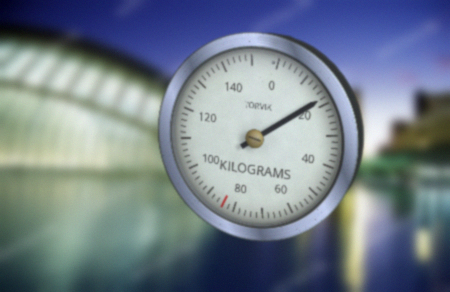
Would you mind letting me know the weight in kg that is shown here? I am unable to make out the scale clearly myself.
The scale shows 18 kg
